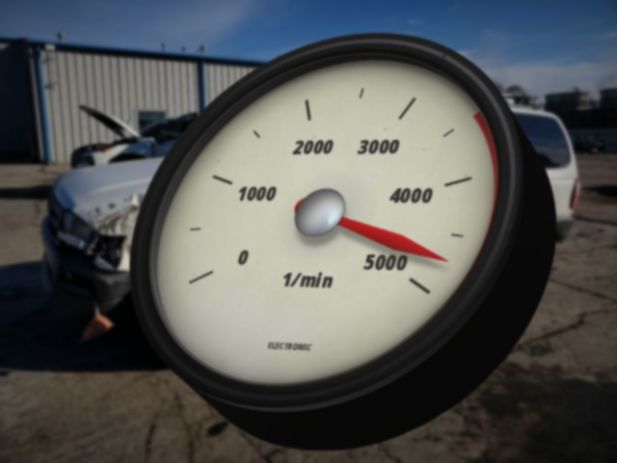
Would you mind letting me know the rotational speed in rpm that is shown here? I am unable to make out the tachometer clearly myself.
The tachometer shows 4750 rpm
